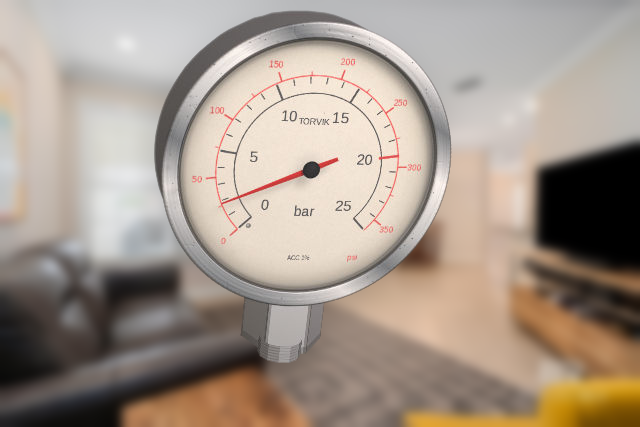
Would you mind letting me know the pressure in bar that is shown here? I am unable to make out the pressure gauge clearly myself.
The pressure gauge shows 2 bar
